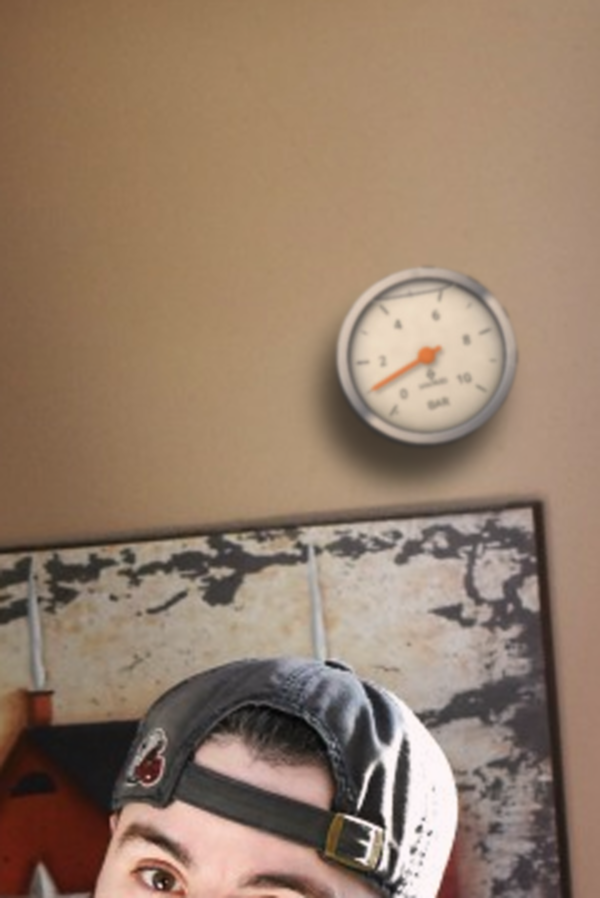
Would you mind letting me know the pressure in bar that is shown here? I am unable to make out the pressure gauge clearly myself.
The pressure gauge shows 1 bar
